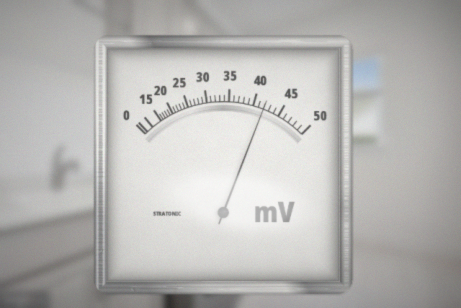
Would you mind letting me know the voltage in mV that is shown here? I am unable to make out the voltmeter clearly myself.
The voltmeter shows 42 mV
